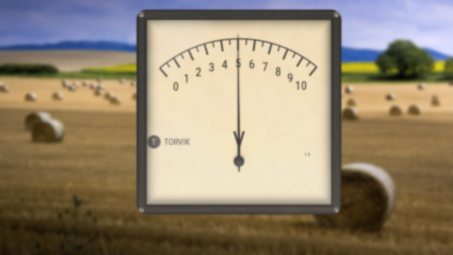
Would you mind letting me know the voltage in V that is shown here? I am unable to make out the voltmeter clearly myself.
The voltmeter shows 5 V
